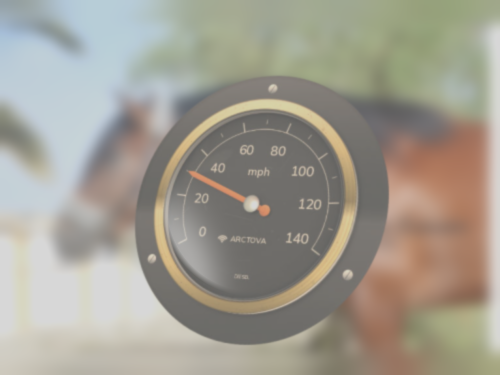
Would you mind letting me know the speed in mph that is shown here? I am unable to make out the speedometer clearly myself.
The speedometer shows 30 mph
